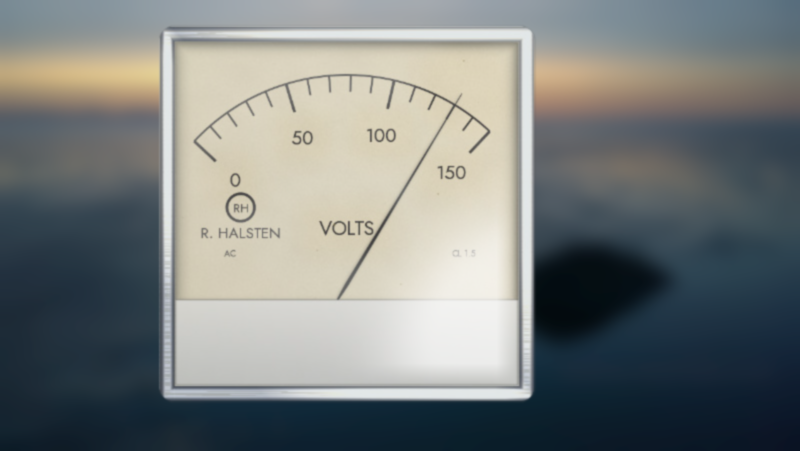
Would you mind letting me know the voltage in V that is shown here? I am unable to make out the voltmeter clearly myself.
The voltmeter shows 130 V
